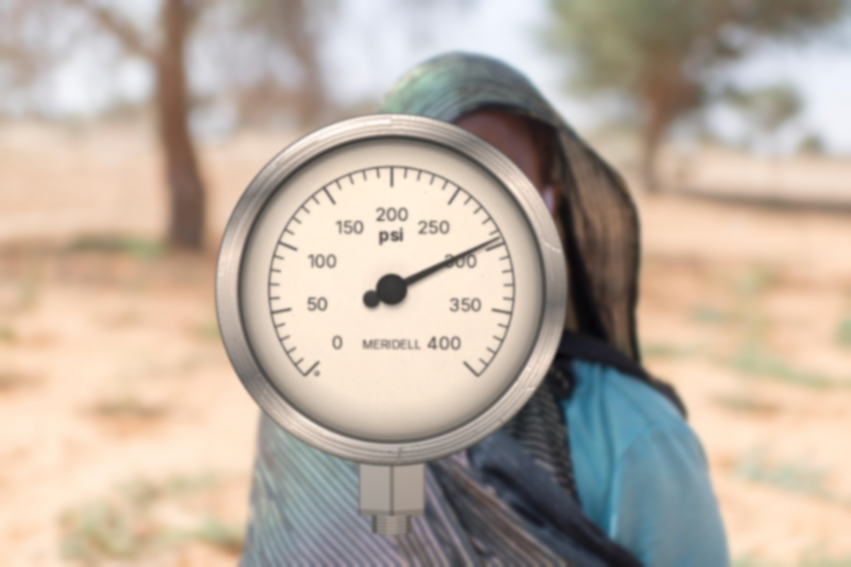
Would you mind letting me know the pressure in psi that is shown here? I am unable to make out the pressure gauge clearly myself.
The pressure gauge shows 295 psi
